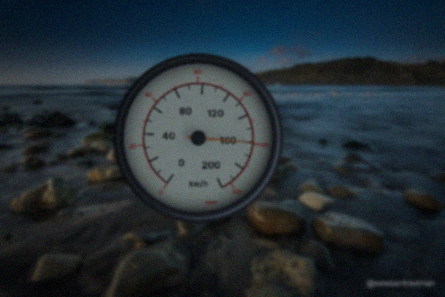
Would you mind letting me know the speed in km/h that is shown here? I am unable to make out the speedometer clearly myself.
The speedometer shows 160 km/h
